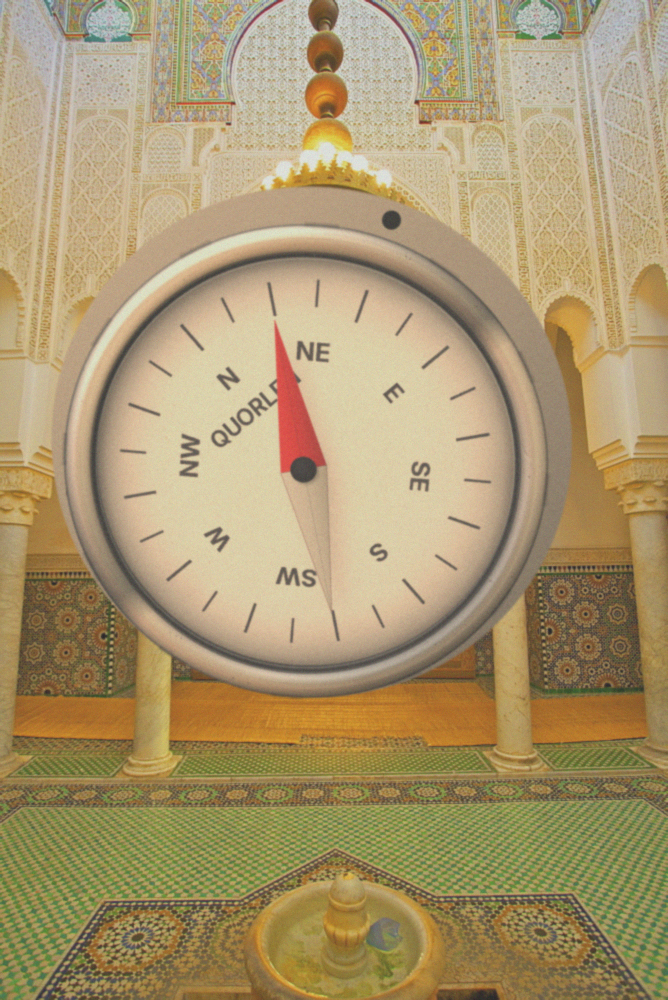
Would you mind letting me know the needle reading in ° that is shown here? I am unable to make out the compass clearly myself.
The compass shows 30 °
